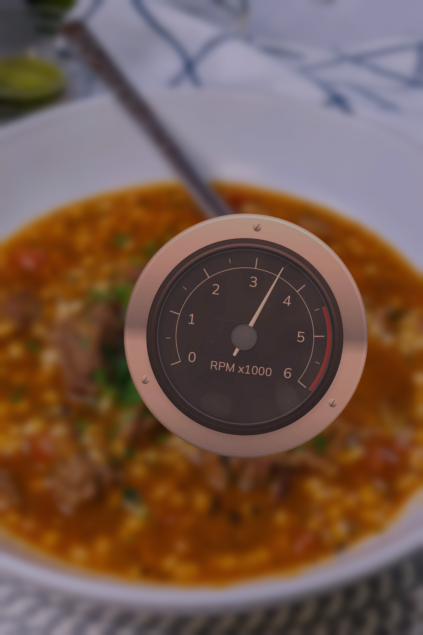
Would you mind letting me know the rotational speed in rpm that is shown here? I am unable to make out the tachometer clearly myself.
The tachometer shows 3500 rpm
